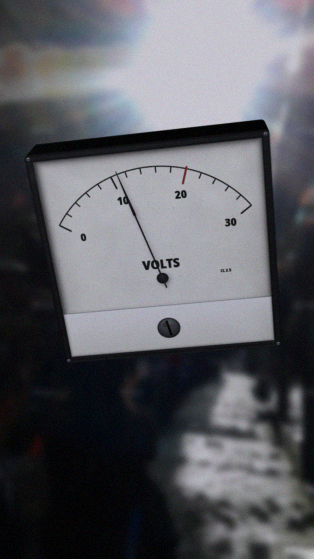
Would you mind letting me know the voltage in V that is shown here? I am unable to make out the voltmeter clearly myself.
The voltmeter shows 11 V
